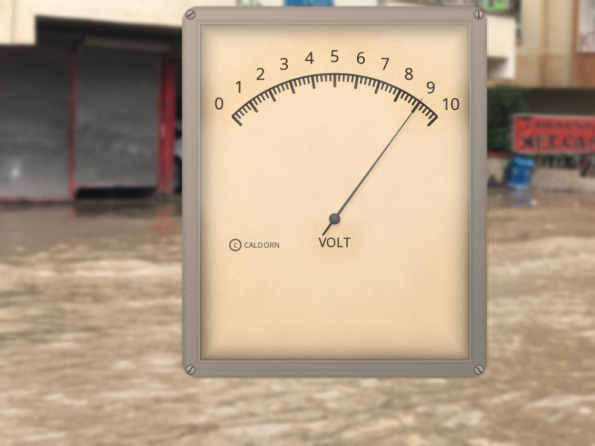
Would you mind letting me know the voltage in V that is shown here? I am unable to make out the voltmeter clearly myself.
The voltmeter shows 9 V
